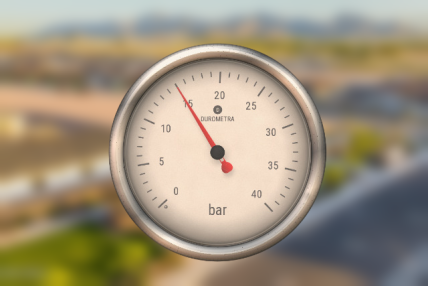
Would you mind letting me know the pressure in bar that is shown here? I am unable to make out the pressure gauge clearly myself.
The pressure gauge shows 15 bar
